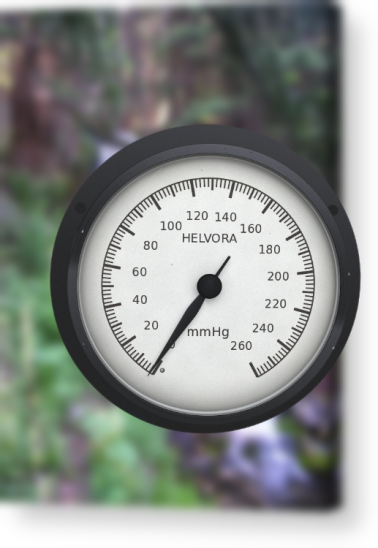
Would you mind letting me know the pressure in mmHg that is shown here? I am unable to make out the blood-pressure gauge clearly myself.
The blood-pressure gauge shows 2 mmHg
